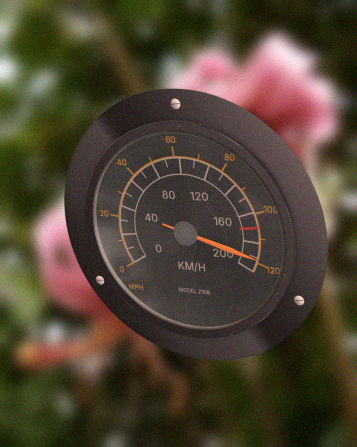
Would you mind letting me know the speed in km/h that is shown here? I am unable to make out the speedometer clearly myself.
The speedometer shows 190 km/h
